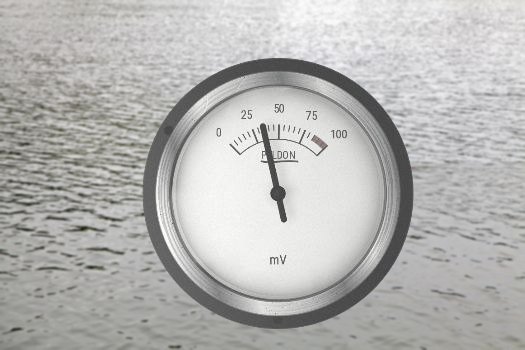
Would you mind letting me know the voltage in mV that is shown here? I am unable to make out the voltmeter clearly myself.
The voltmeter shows 35 mV
